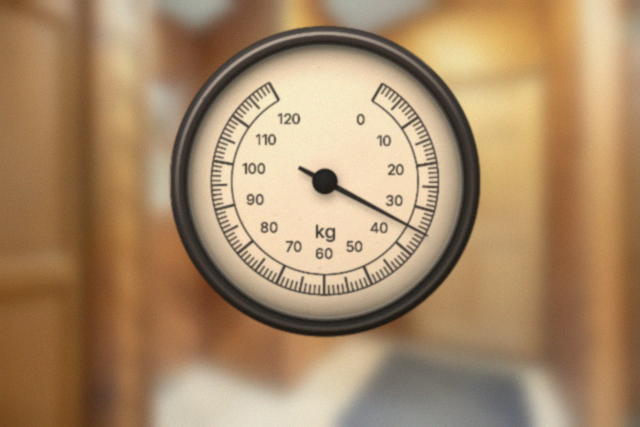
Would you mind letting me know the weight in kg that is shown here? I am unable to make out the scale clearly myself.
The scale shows 35 kg
